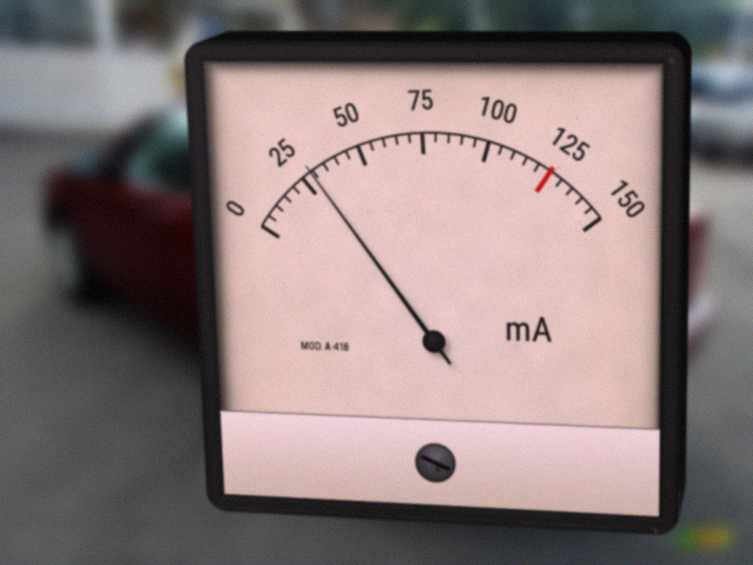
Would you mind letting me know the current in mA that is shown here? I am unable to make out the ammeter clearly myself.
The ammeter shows 30 mA
